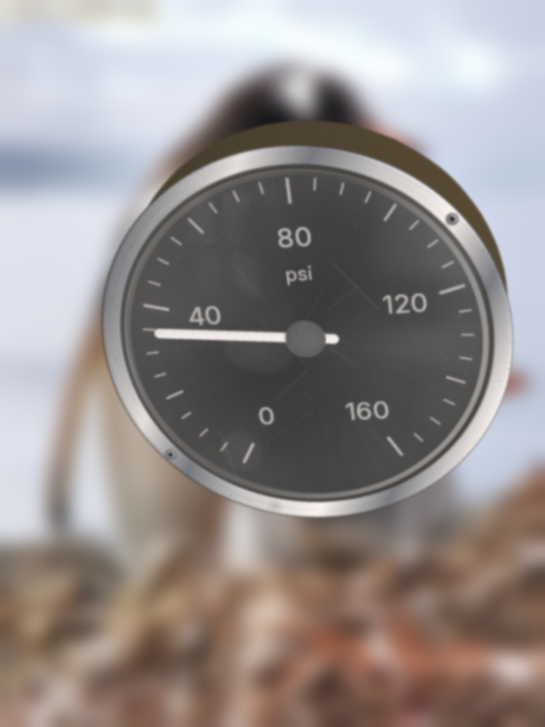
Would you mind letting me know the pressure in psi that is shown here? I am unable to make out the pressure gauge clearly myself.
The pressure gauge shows 35 psi
